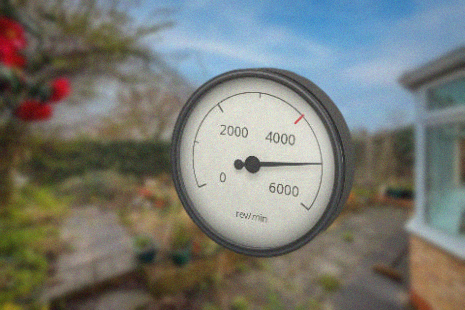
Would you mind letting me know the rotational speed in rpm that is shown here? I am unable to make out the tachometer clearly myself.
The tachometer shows 5000 rpm
